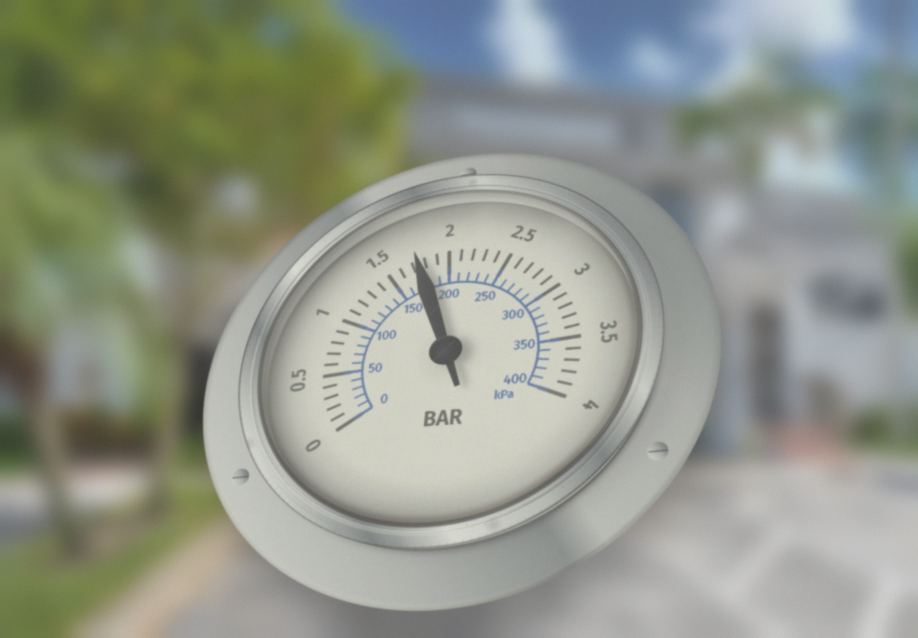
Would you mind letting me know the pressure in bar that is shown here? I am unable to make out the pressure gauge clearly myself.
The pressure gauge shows 1.75 bar
